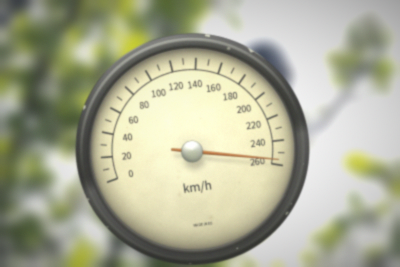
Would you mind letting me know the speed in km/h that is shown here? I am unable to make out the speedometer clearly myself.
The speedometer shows 255 km/h
